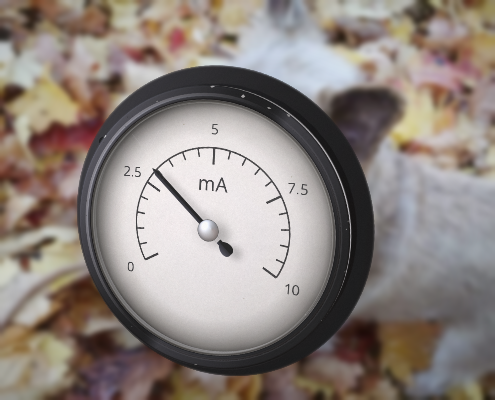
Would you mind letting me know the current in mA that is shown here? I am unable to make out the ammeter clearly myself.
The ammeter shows 3 mA
